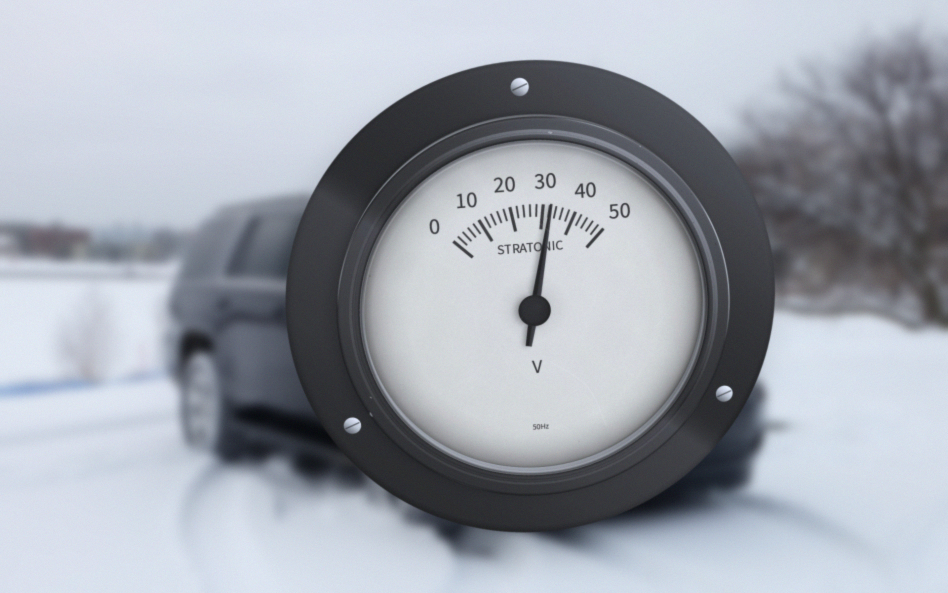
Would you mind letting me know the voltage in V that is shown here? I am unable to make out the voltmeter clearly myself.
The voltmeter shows 32 V
